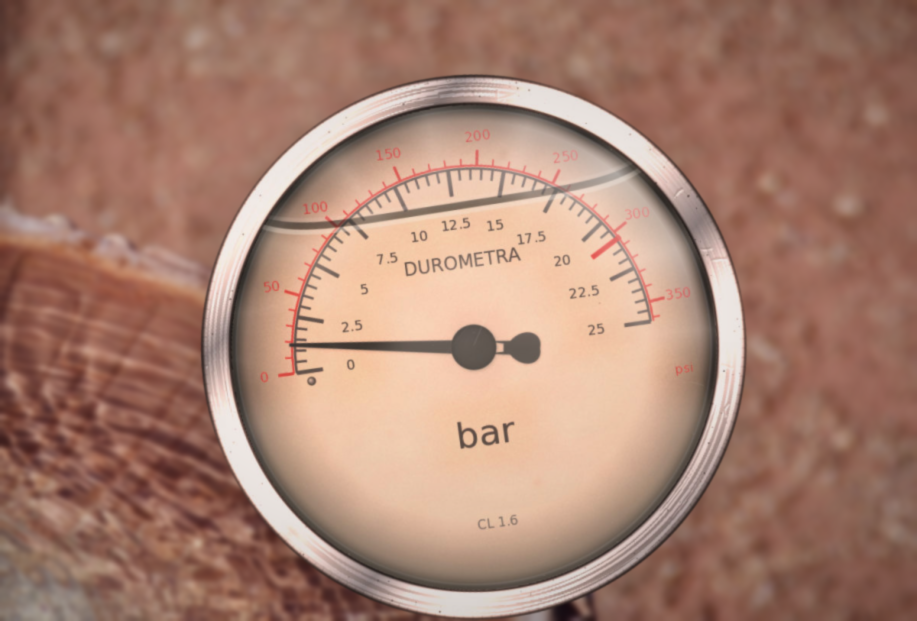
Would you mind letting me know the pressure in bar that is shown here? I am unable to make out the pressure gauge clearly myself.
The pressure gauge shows 1.25 bar
